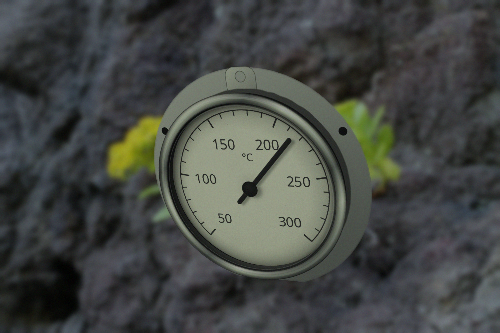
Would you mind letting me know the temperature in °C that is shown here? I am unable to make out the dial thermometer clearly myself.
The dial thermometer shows 215 °C
